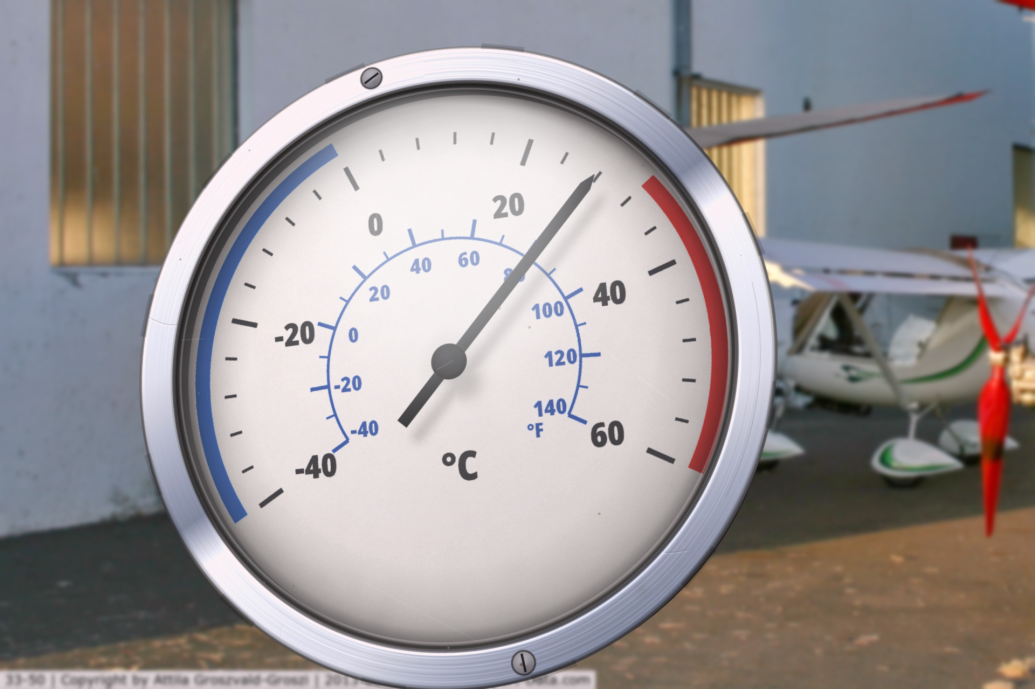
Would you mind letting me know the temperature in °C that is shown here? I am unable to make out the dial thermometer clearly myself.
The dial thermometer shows 28 °C
